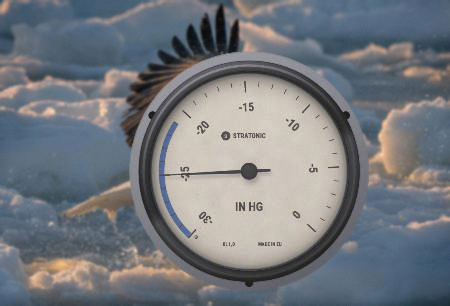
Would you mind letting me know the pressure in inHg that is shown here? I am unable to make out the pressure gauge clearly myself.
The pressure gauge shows -25 inHg
